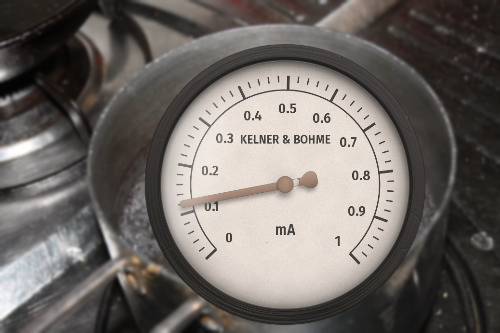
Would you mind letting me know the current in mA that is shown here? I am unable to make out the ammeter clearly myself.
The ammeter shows 0.12 mA
